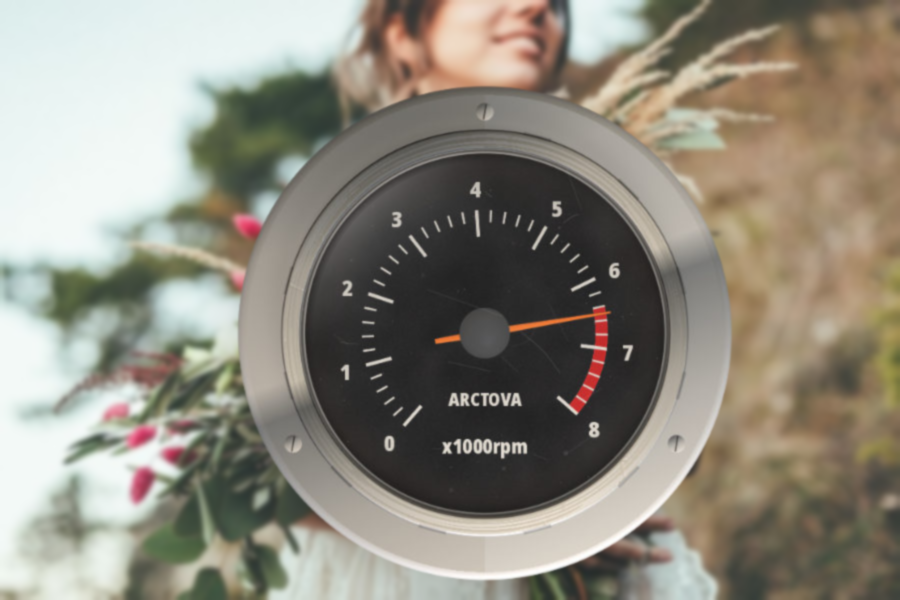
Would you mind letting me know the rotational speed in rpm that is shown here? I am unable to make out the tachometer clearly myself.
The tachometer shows 6500 rpm
